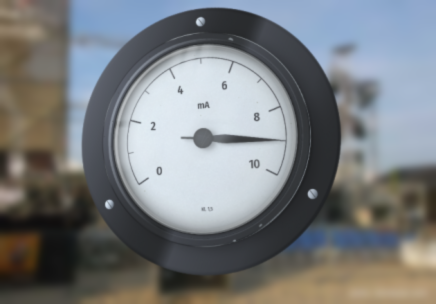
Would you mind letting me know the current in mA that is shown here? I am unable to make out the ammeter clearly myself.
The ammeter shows 9 mA
